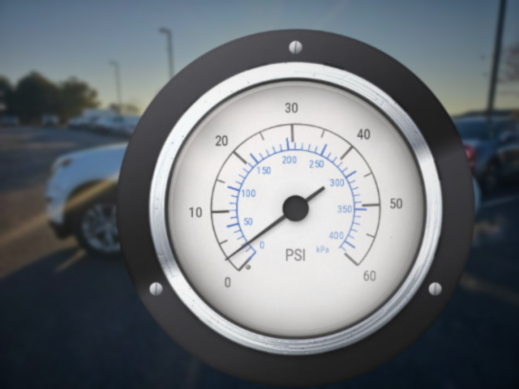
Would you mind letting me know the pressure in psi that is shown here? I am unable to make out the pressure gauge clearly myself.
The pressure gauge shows 2.5 psi
